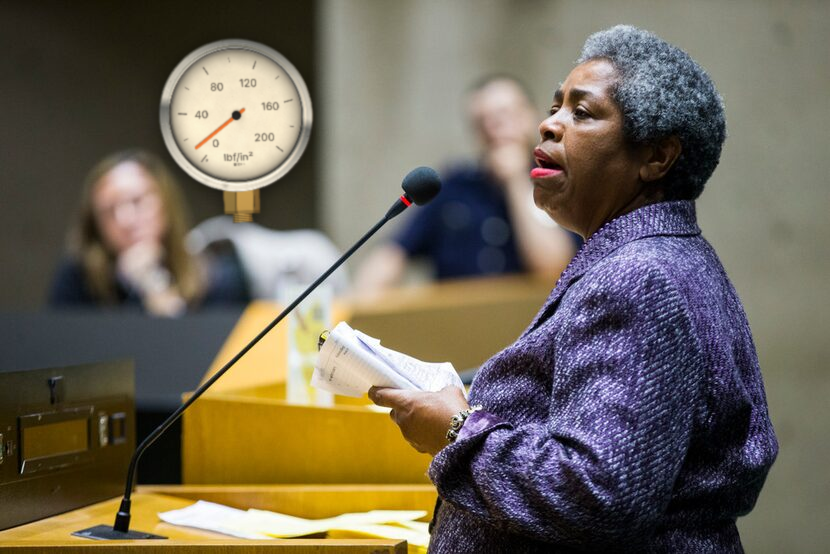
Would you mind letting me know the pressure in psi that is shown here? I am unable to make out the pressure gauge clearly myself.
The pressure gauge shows 10 psi
